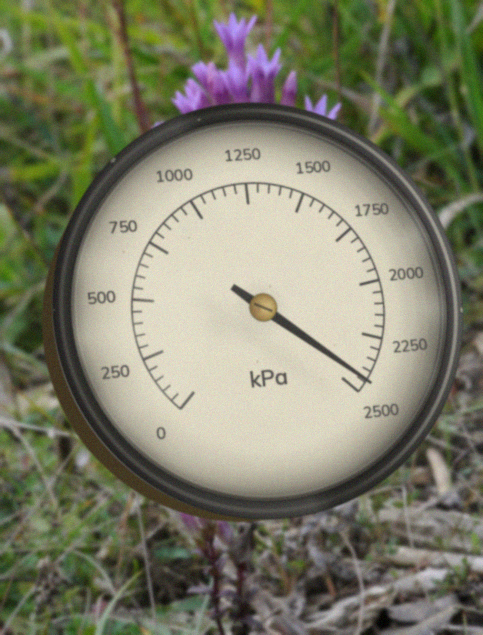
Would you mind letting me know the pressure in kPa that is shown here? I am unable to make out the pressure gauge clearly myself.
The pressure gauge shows 2450 kPa
